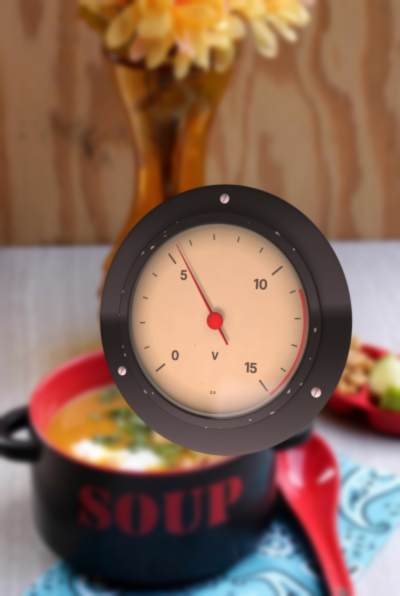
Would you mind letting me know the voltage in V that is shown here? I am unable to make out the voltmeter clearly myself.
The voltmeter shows 5.5 V
